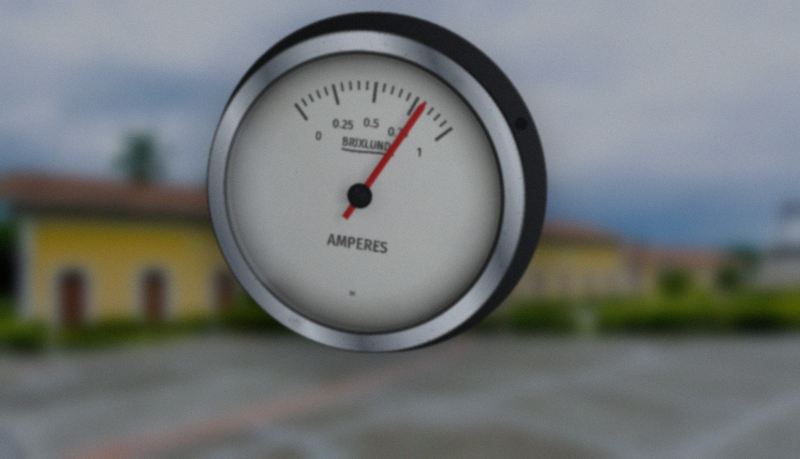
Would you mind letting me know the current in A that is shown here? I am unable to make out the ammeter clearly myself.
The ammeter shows 0.8 A
